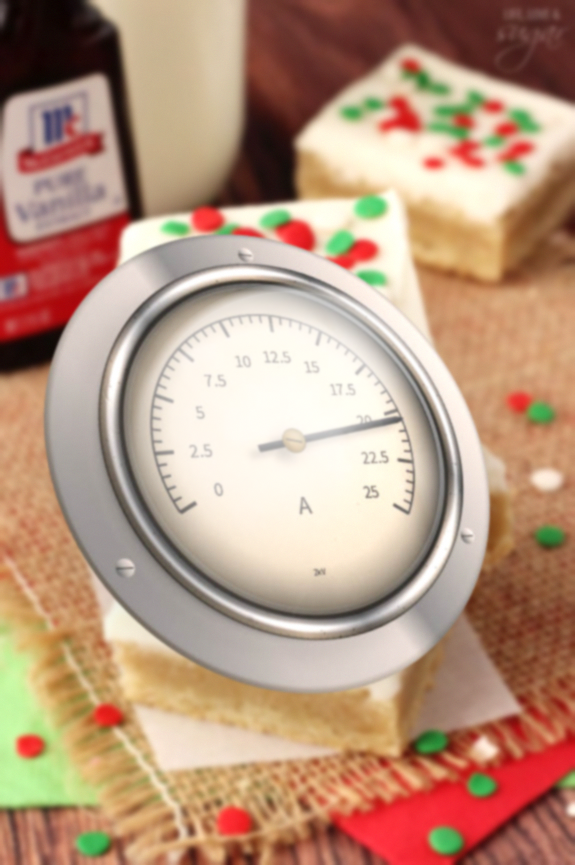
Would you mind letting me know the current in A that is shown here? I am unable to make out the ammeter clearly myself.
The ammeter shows 20.5 A
